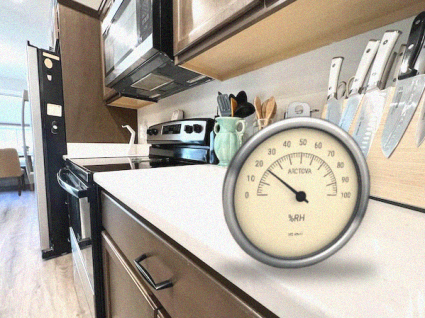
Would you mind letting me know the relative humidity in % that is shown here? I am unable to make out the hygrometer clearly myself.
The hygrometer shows 20 %
